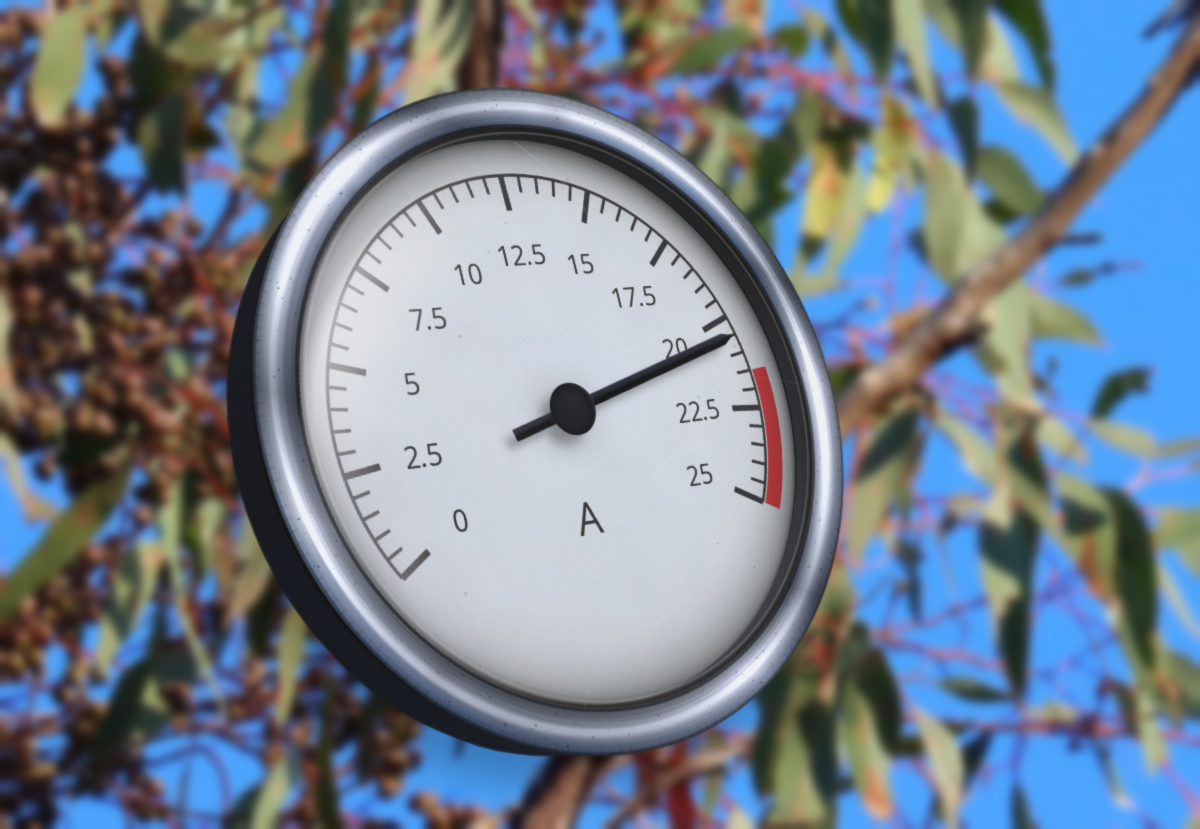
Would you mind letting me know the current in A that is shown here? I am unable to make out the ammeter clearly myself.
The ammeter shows 20.5 A
